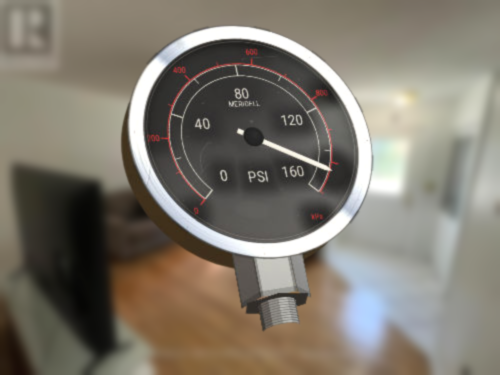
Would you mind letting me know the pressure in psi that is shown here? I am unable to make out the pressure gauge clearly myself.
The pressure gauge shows 150 psi
